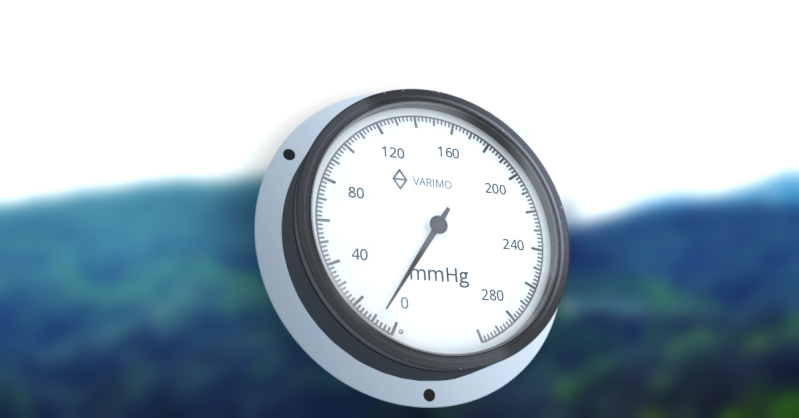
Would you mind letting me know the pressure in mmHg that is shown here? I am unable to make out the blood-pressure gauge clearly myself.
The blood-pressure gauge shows 8 mmHg
